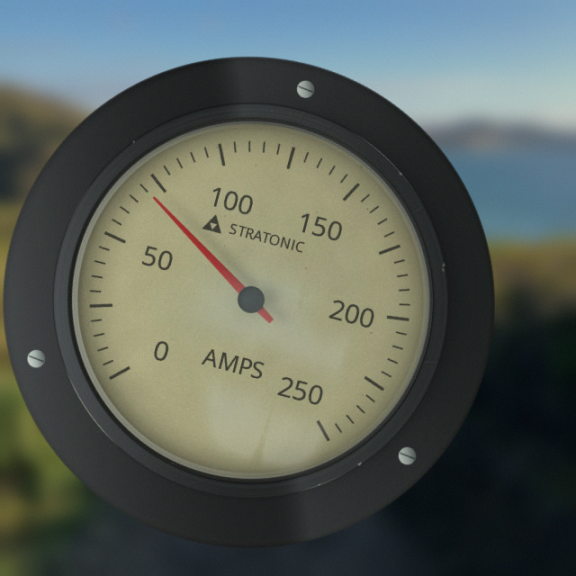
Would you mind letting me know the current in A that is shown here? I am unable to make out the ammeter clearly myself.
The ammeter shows 70 A
